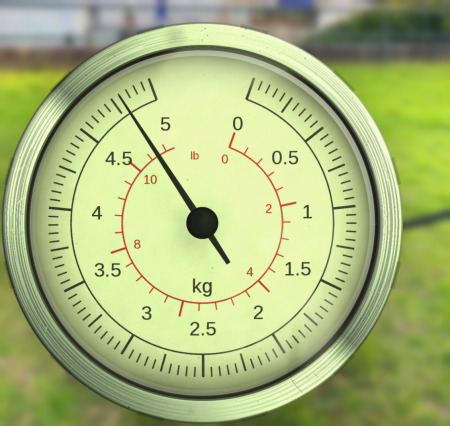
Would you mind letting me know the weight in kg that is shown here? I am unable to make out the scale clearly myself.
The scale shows 4.8 kg
